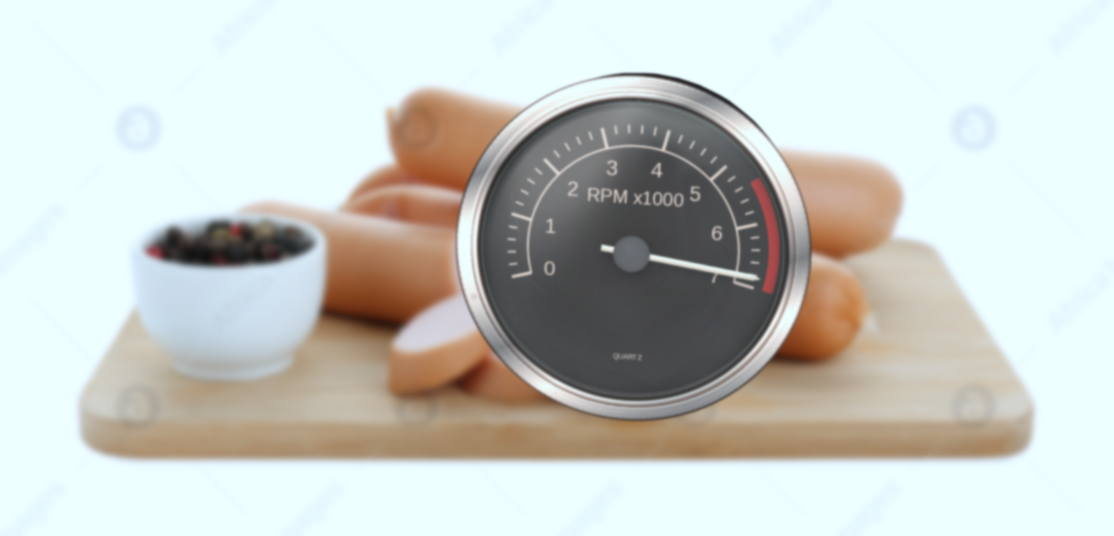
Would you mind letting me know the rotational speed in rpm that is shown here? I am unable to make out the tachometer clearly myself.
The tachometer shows 6800 rpm
